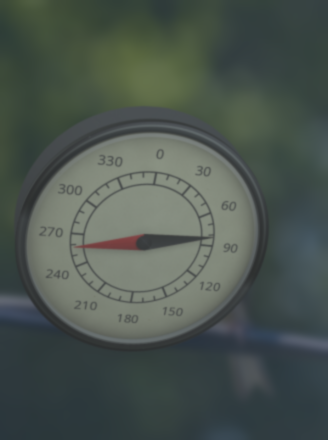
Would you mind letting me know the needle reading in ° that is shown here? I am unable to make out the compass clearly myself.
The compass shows 260 °
